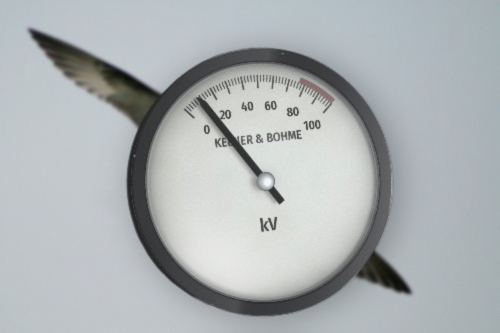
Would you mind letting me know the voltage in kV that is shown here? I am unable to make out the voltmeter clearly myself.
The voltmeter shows 10 kV
